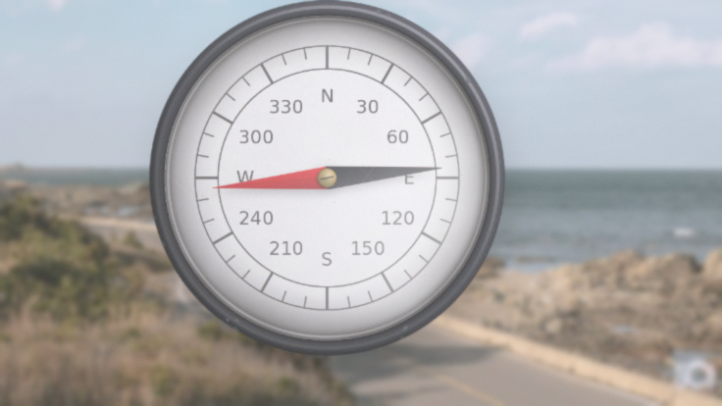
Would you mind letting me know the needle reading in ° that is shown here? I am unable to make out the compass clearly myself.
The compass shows 265 °
